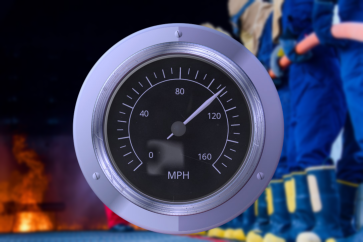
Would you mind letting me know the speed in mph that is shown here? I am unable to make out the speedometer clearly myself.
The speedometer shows 107.5 mph
